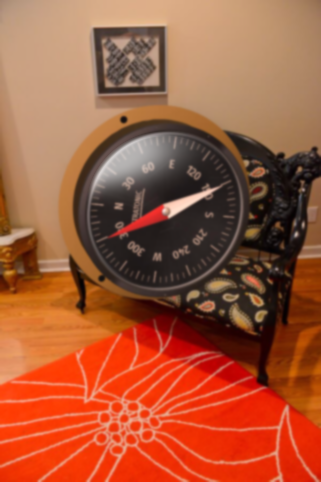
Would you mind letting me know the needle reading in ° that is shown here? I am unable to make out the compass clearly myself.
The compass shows 330 °
